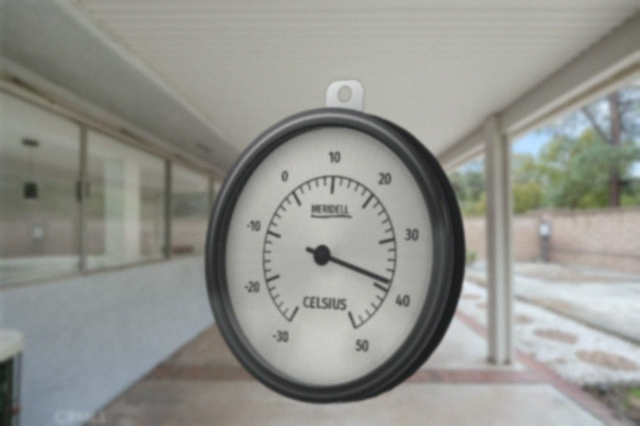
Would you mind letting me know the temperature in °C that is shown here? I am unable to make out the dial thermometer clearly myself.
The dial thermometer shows 38 °C
